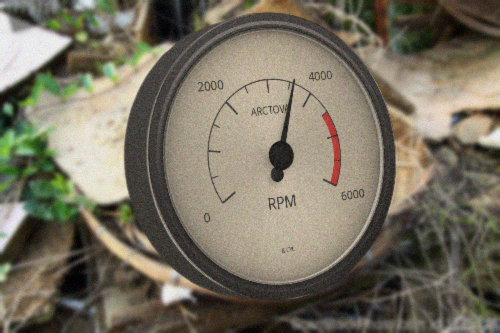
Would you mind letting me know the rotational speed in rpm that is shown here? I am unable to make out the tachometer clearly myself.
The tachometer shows 3500 rpm
